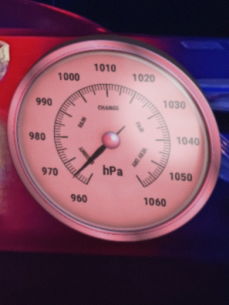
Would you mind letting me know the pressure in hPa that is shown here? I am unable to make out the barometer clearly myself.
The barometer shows 965 hPa
